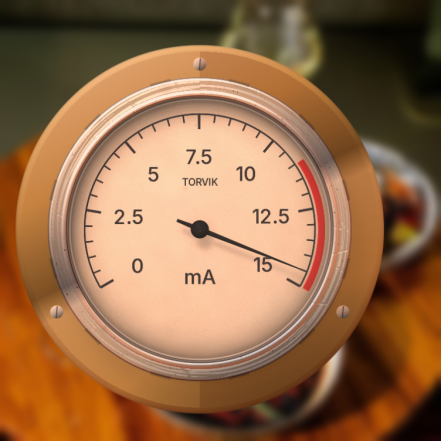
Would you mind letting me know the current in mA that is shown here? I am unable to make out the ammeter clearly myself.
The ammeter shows 14.5 mA
